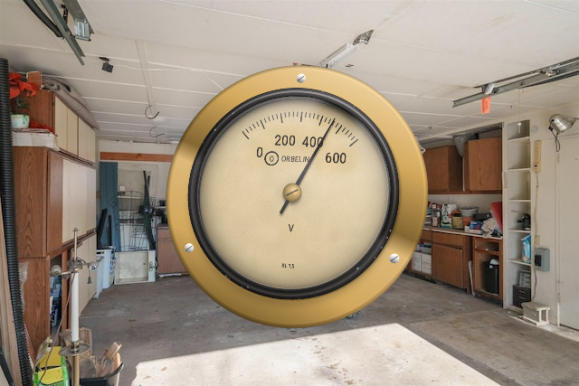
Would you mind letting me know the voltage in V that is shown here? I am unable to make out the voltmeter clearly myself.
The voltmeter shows 460 V
